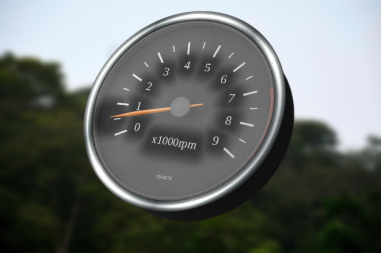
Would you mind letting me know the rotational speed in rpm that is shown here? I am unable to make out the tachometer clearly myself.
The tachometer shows 500 rpm
